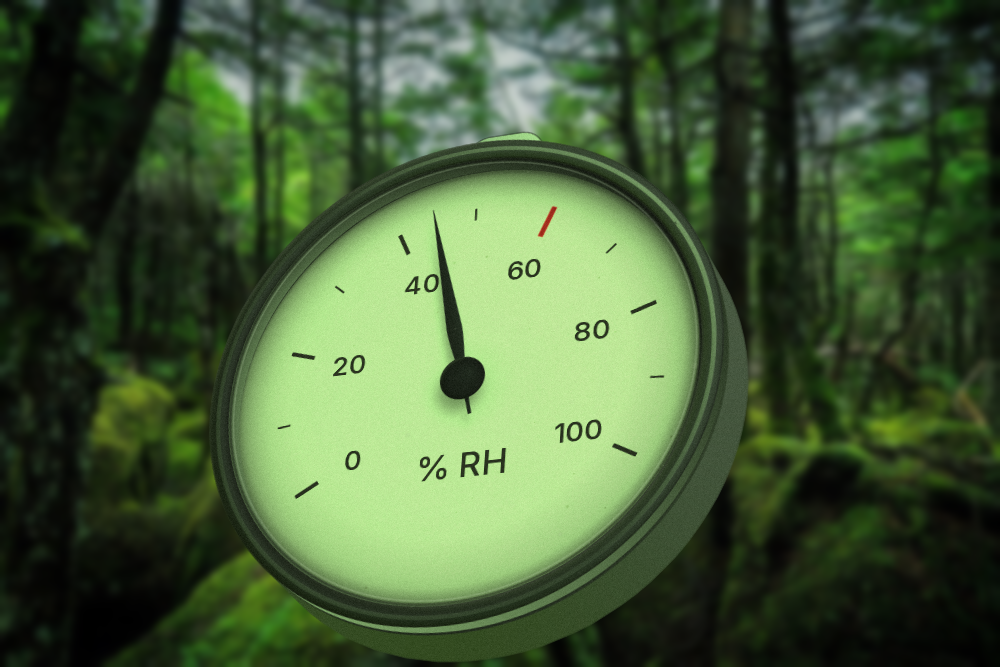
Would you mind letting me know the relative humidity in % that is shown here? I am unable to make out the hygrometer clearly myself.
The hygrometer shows 45 %
